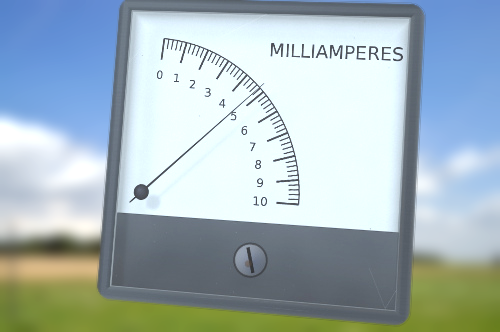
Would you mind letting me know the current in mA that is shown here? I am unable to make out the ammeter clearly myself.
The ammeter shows 4.8 mA
